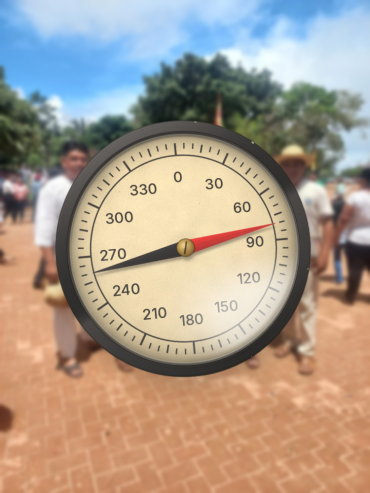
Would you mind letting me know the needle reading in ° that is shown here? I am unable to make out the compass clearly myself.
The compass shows 80 °
